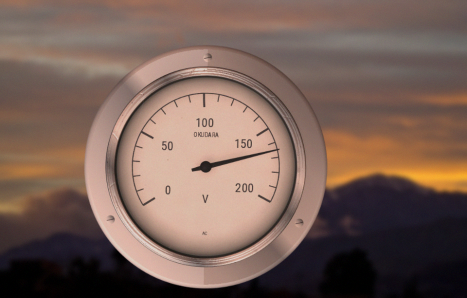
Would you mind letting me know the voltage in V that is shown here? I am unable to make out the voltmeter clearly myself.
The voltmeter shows 165 V
